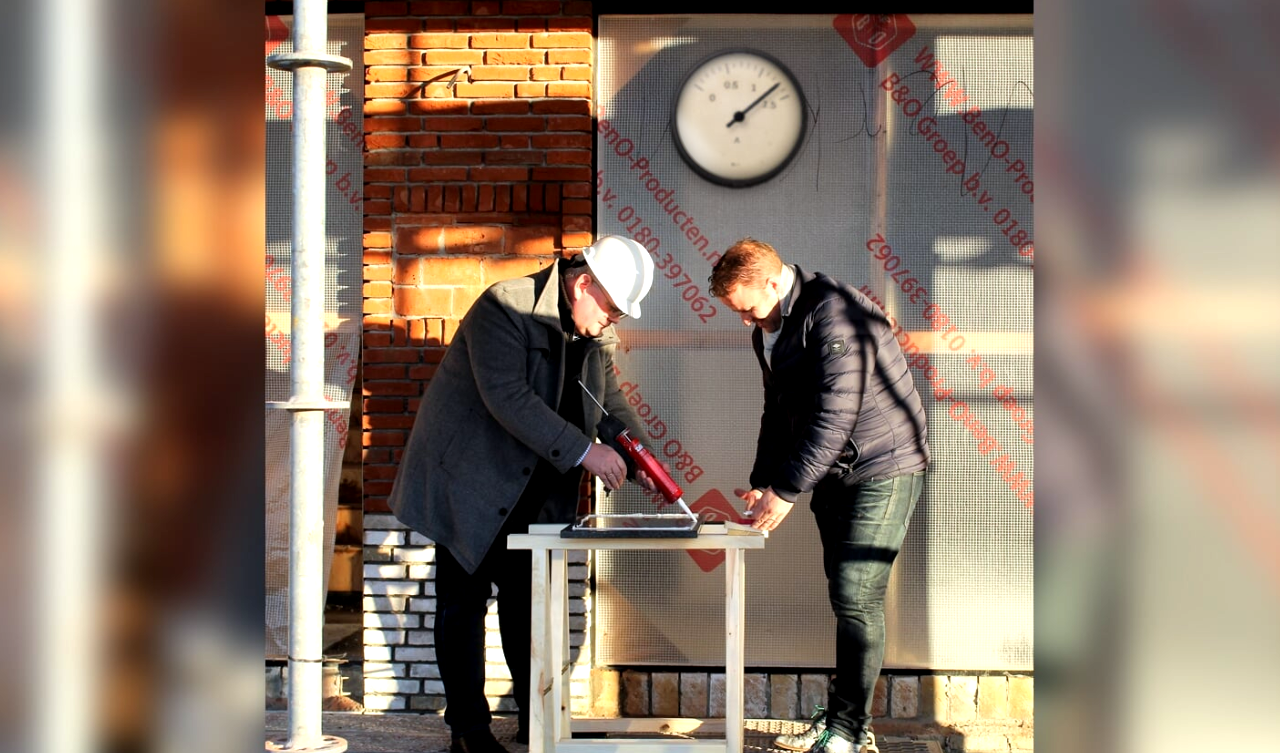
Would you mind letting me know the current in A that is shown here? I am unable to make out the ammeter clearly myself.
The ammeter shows 1.3 A
